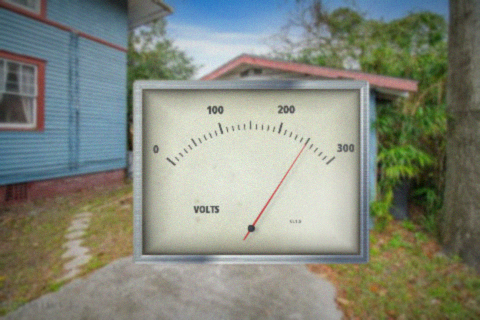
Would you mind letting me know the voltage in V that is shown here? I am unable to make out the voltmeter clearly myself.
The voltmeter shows 250 V
